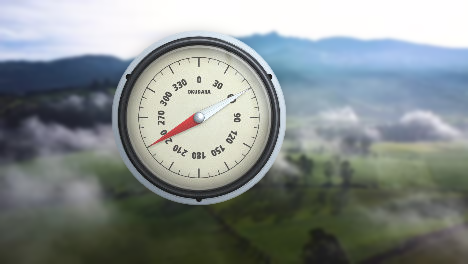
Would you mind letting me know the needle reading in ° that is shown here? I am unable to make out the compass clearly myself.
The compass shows 240 °
